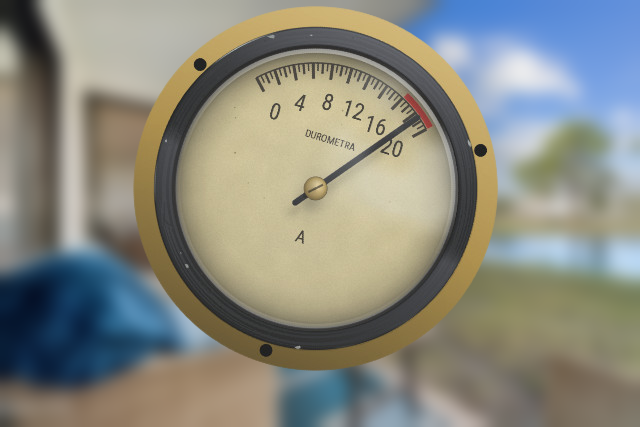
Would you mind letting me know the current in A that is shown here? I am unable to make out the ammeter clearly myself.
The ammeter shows 18.5 A
